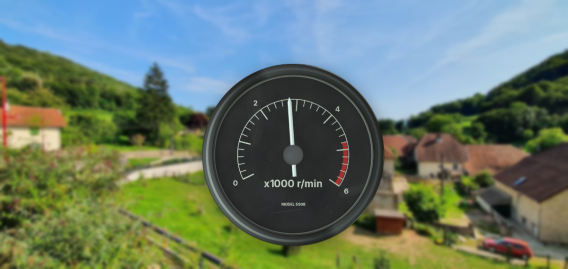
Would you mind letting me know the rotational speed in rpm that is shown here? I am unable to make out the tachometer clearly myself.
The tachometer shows 2800 rpm
